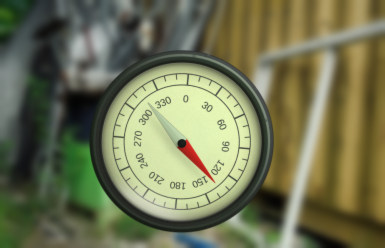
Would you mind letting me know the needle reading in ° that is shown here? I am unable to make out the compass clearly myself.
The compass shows 135 °
